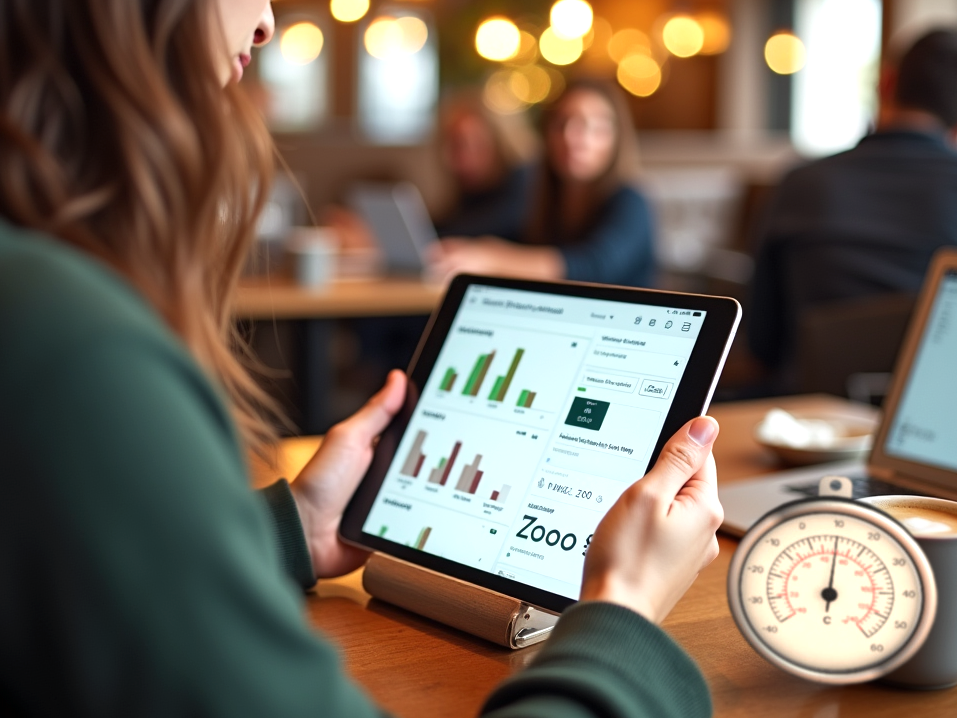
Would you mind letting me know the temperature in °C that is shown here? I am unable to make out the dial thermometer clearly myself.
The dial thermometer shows 10 °C
